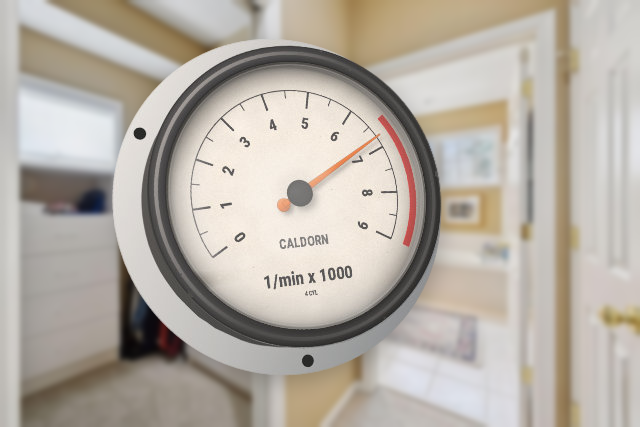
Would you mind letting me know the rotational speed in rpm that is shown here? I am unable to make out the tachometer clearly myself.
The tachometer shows 6750 rpm
